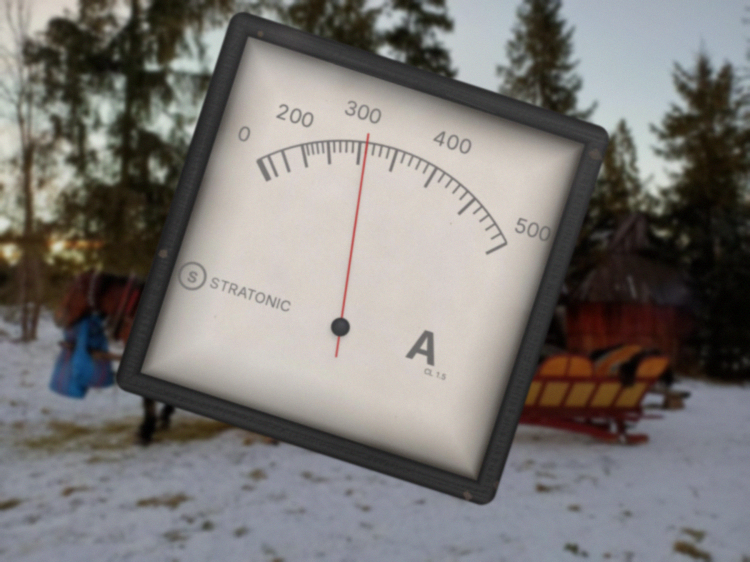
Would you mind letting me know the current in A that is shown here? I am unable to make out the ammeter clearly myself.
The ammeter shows 310 A
